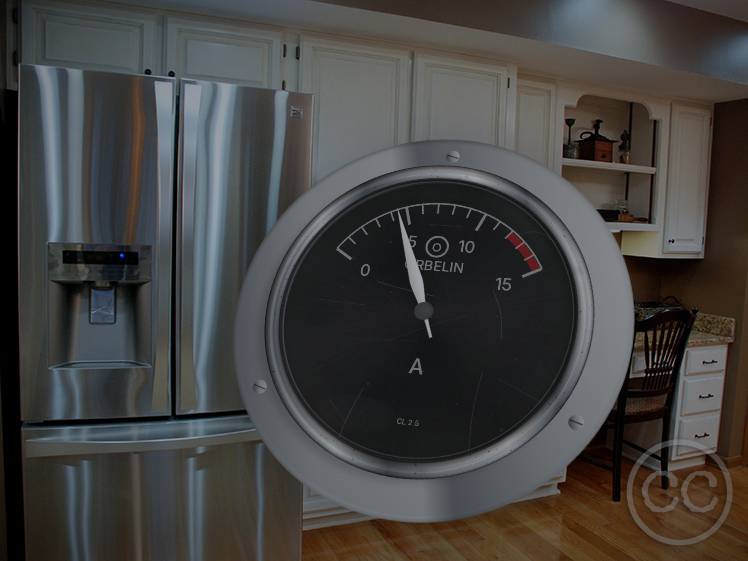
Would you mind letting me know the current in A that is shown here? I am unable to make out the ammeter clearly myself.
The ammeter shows 4.5 A
